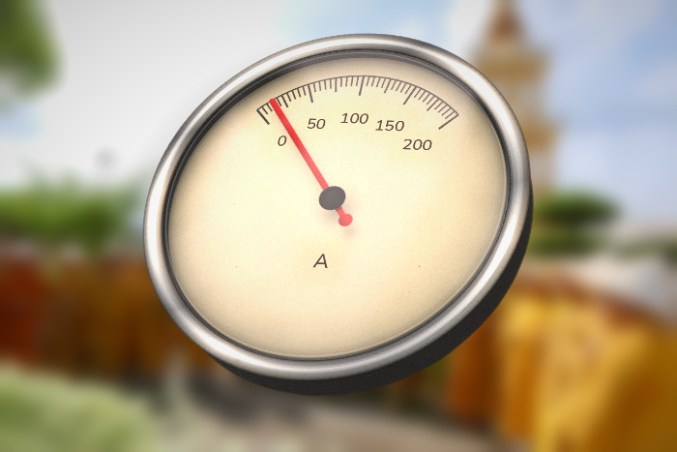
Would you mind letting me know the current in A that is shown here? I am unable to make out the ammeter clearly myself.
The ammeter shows 15 A
